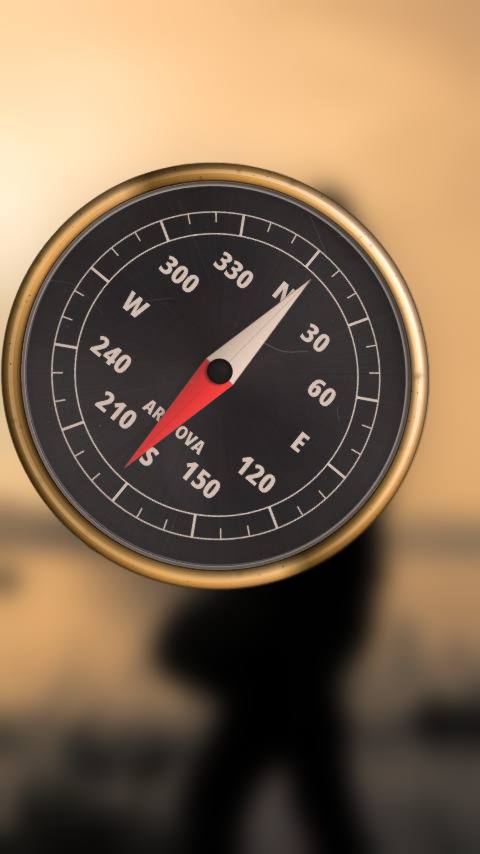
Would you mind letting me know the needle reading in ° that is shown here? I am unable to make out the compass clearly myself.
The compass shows 185 °
